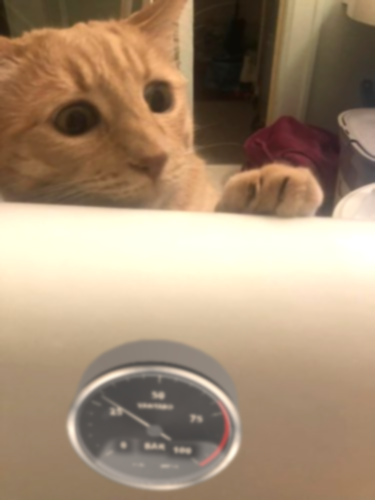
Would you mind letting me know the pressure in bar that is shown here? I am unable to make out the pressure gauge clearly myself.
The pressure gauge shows 30 bar
